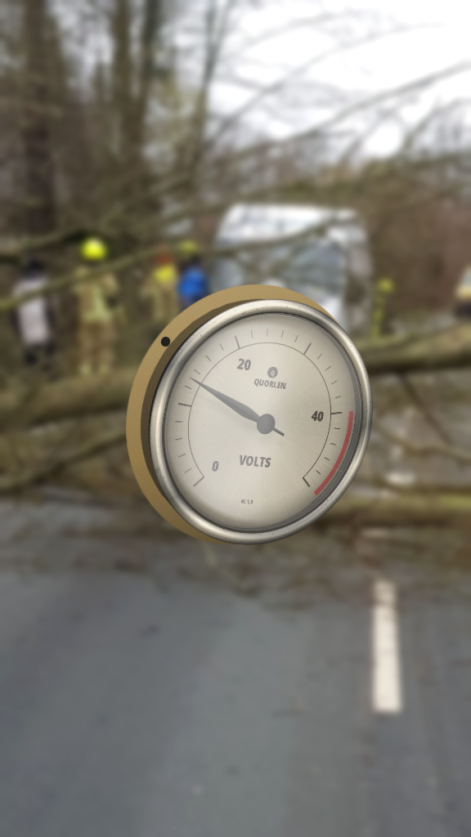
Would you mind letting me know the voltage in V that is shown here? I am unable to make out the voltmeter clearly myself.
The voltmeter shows 13 V
